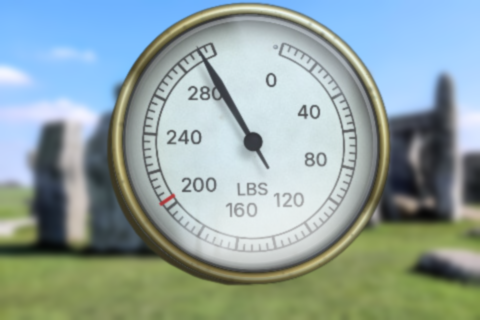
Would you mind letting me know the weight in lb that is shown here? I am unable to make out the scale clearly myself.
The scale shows 292 lb
